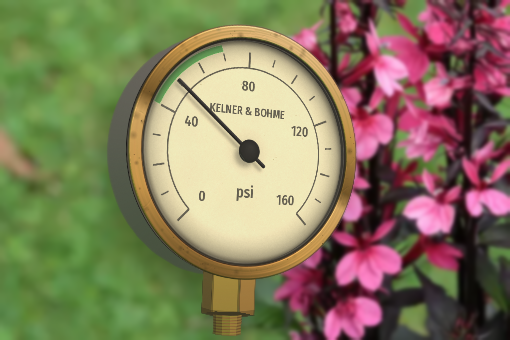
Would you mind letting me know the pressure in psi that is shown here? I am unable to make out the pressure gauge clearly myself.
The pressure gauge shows 50 psi
